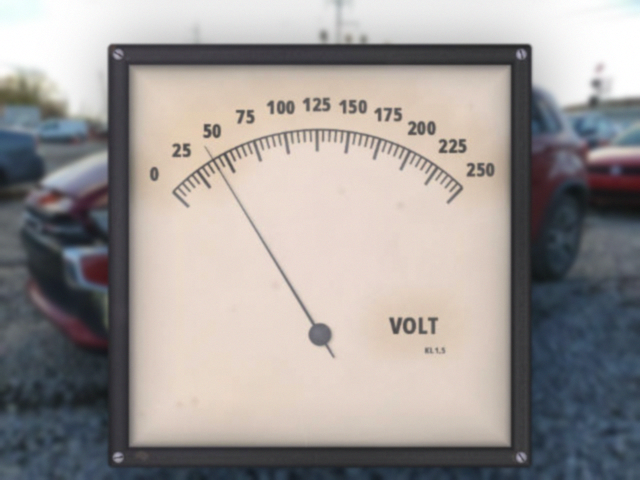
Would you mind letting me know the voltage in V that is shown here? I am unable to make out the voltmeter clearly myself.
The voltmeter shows 40 V
